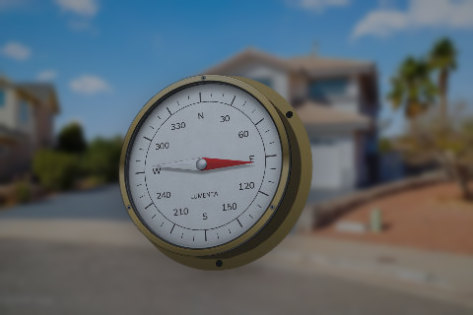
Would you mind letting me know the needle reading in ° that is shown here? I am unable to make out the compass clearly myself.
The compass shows 95 °
